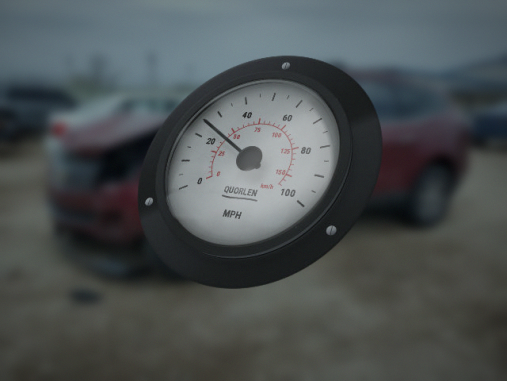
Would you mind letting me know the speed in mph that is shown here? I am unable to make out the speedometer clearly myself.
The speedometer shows 25 mph
